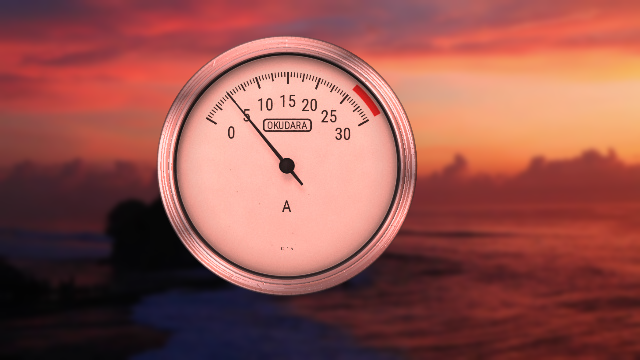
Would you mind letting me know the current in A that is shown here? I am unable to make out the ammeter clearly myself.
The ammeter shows 5 A
